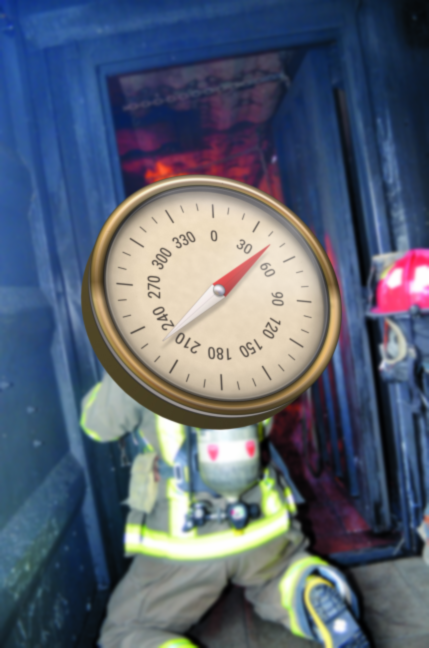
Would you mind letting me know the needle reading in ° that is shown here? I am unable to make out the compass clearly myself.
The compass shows 45 °
